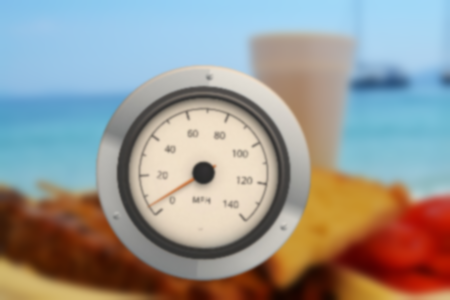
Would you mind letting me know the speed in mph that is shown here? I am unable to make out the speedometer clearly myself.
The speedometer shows 5 mph
